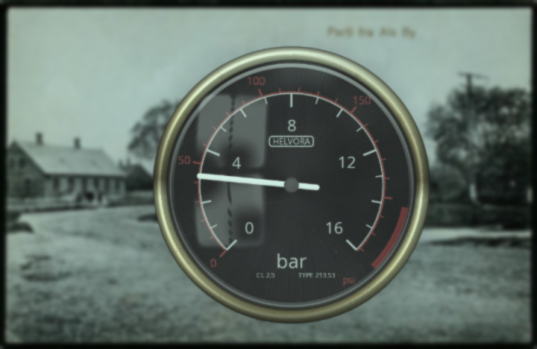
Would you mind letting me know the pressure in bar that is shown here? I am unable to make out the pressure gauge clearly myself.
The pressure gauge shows 3 bar
